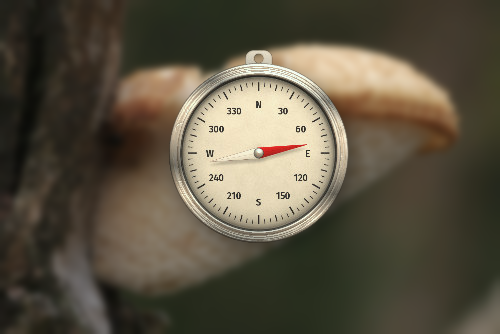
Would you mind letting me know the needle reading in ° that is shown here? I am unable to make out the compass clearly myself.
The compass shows 80 °
